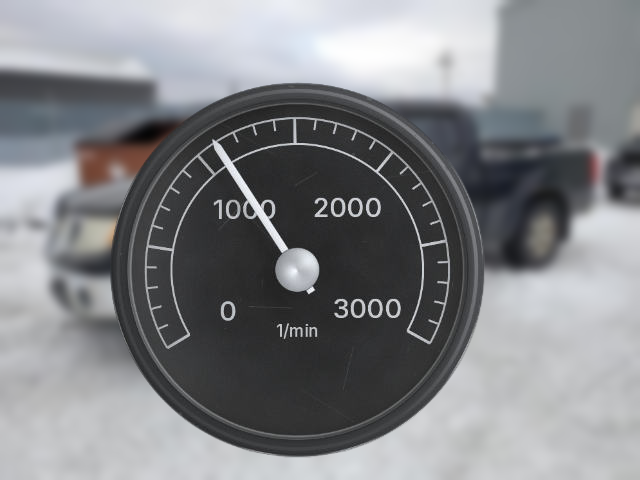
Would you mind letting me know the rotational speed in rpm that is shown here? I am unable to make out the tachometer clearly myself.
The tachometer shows 1100 rpm
